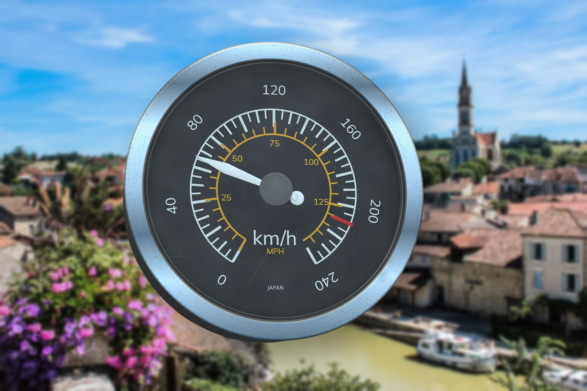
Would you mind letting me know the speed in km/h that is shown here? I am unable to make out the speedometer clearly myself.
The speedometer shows 65 km/h
